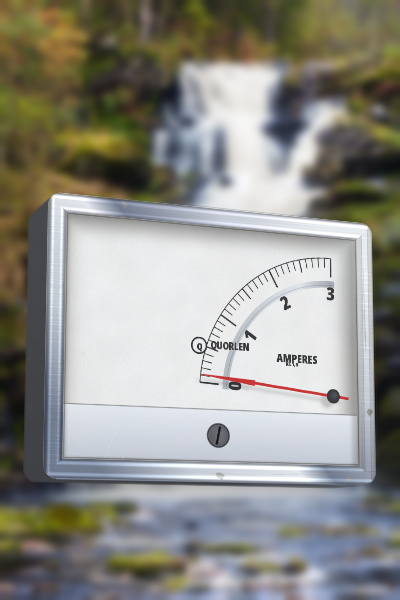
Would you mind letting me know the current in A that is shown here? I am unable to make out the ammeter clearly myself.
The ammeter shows 0.1 A
